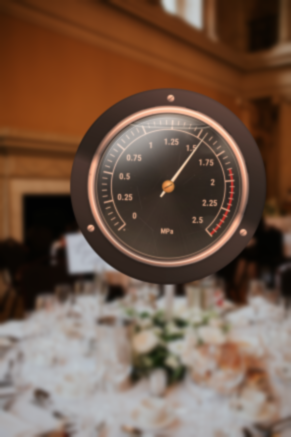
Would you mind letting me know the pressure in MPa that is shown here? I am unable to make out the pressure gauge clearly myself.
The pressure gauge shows 1.55 MPa
